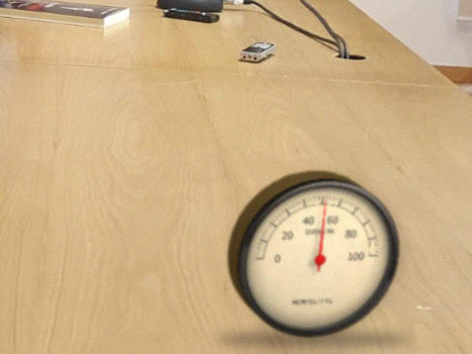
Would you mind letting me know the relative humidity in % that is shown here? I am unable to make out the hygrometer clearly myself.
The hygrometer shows 50 %
